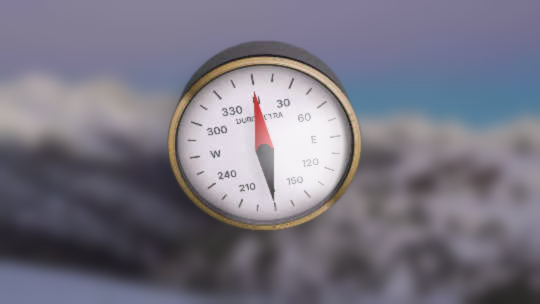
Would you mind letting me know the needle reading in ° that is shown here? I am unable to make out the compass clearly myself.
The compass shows 0 °
